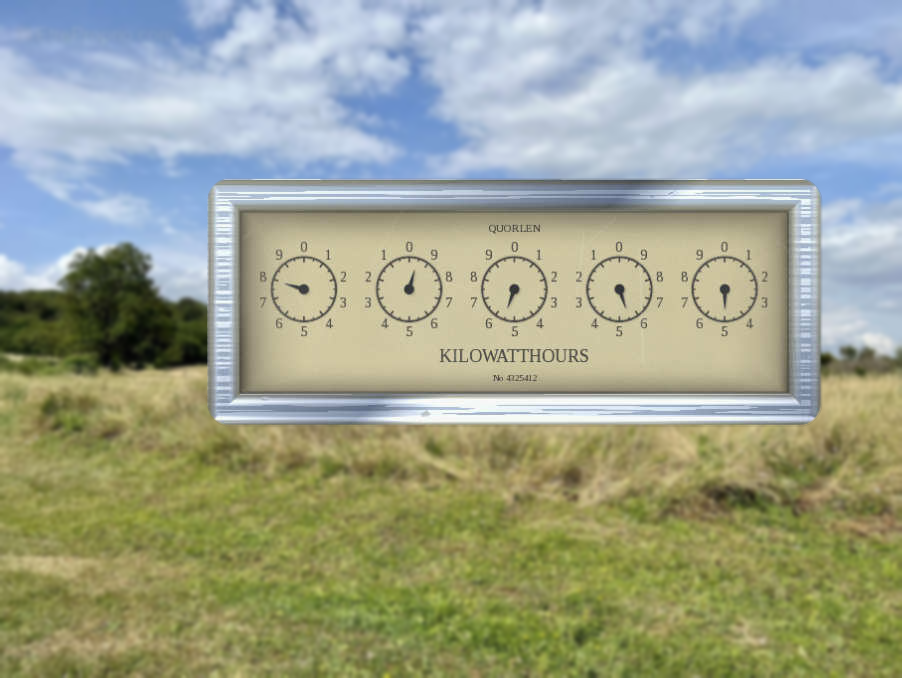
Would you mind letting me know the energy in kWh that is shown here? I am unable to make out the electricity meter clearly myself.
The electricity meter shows 79555 kWh
